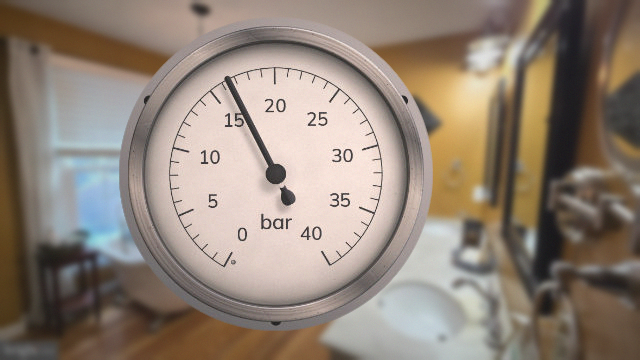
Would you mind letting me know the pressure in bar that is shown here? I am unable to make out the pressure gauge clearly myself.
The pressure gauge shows 16.5 bar
